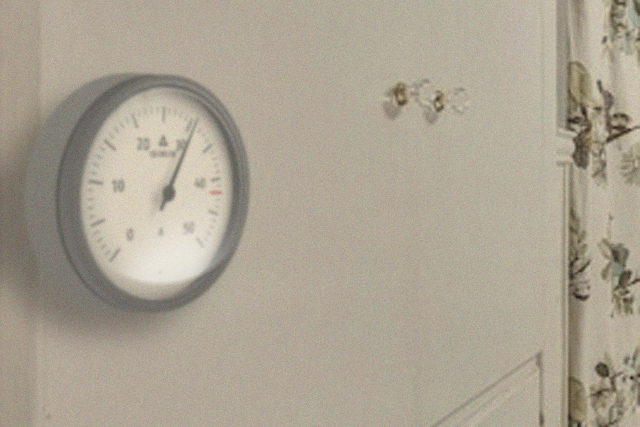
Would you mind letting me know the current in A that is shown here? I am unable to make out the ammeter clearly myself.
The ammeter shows 30 A
